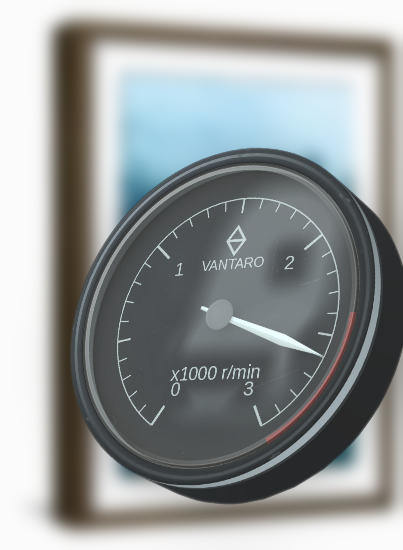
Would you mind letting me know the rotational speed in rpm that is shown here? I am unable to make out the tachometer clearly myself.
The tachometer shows 2600 rpm
